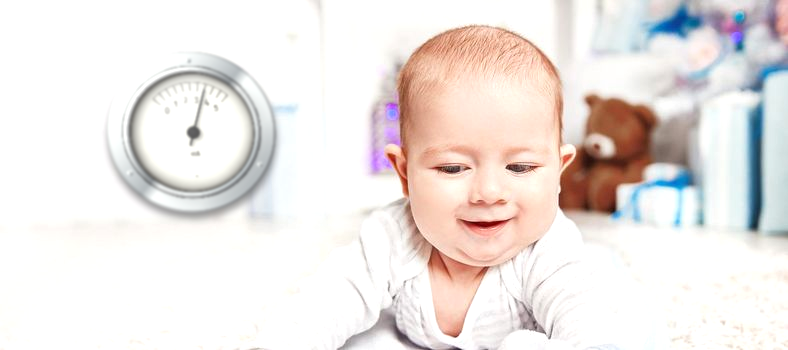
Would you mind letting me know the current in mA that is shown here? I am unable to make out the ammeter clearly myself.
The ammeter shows 3.5 mA
